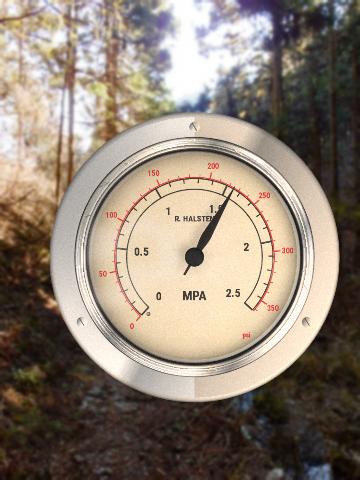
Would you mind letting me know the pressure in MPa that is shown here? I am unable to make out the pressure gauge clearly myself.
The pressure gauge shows 1.55 MPa
